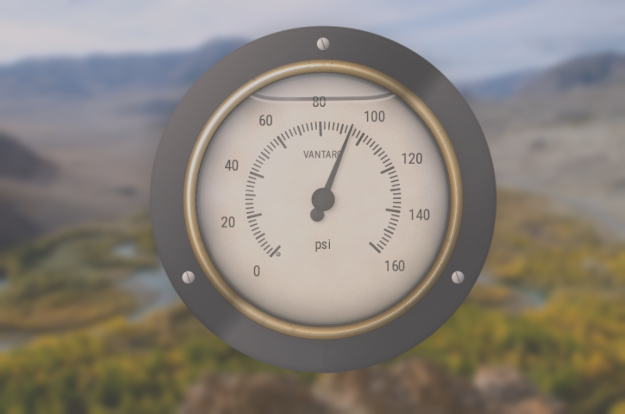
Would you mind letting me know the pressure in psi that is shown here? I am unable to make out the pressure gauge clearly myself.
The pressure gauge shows 94 psi
